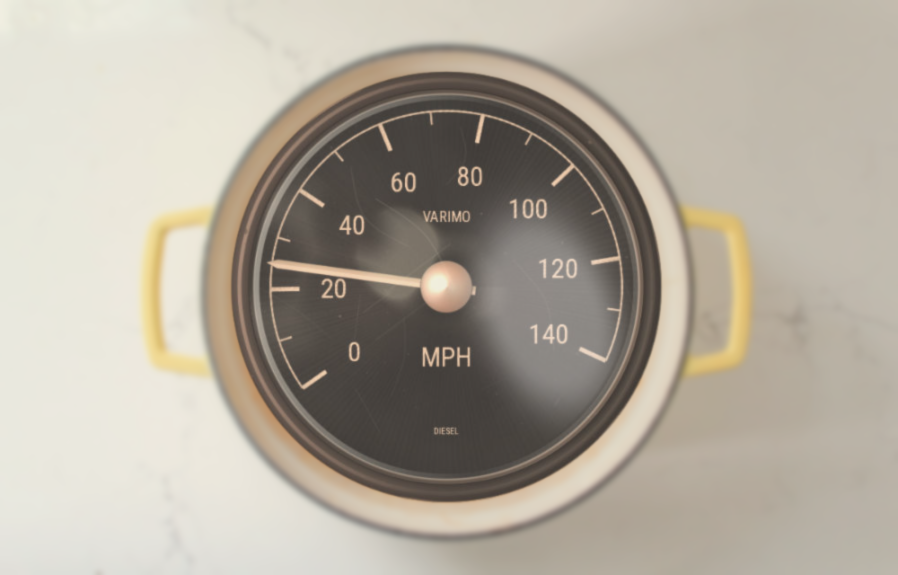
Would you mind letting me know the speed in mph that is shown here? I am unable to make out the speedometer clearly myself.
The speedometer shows 25 mph
